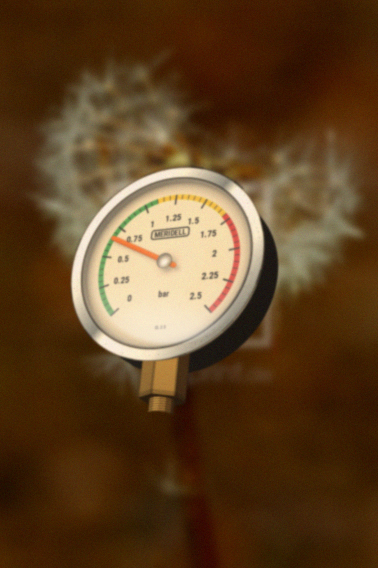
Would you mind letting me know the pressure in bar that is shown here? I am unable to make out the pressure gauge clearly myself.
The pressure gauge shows 0.65 bar
